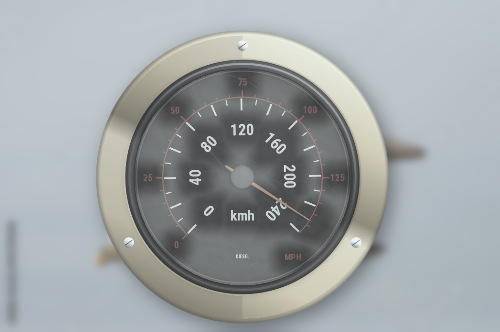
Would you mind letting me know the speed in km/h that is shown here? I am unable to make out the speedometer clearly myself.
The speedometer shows 230 km/h
